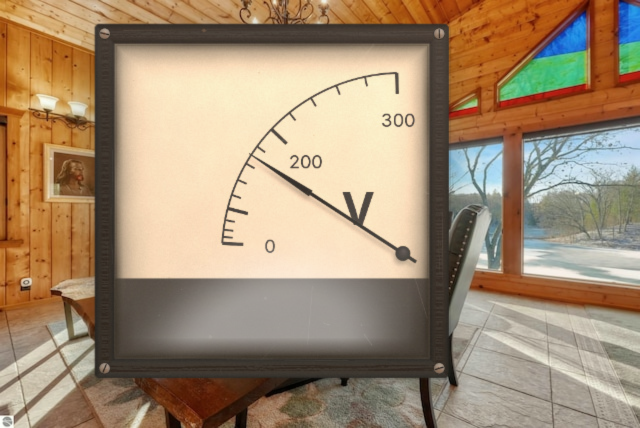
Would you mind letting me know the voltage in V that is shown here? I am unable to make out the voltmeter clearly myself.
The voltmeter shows 170 V
